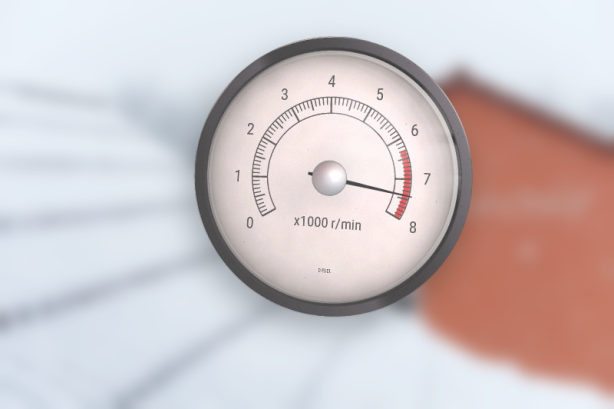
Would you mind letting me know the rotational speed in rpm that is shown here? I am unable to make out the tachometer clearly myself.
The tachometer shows 7400 rpm
